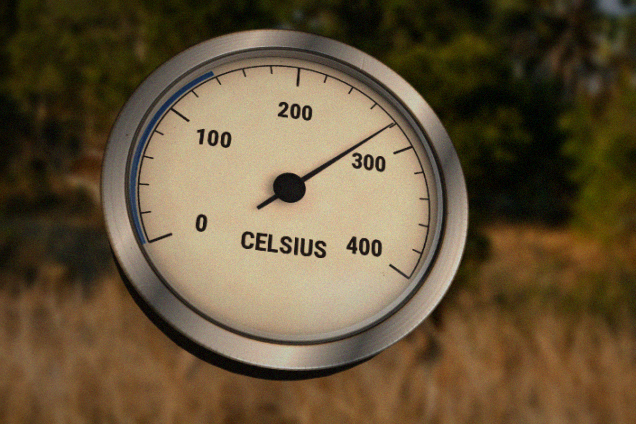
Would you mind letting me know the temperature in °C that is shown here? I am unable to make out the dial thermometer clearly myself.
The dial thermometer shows 280 °C
